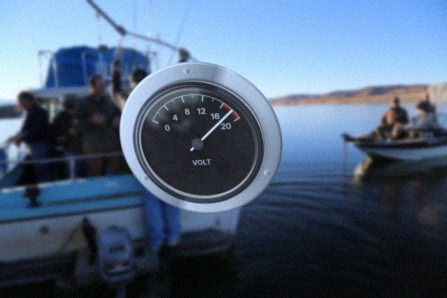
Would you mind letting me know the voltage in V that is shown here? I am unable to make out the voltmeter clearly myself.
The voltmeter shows 18 V
